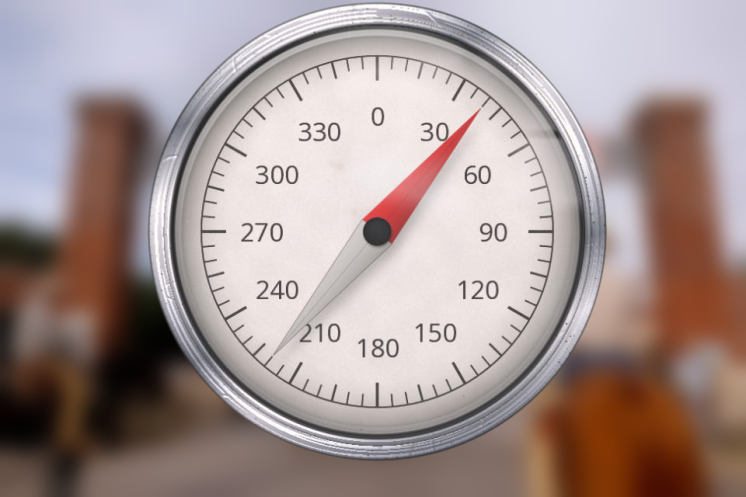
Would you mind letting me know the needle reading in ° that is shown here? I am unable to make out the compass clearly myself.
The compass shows 40 °
